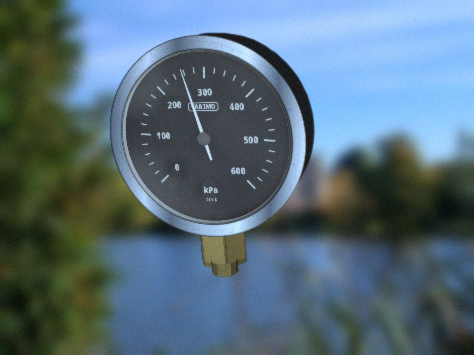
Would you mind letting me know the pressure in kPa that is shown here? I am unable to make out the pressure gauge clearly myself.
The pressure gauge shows 260 kPa
